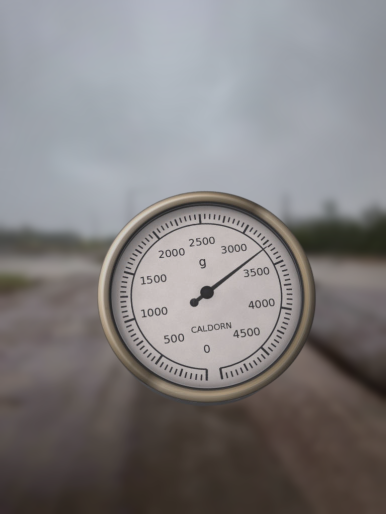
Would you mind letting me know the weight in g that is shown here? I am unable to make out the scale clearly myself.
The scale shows 3300 g
